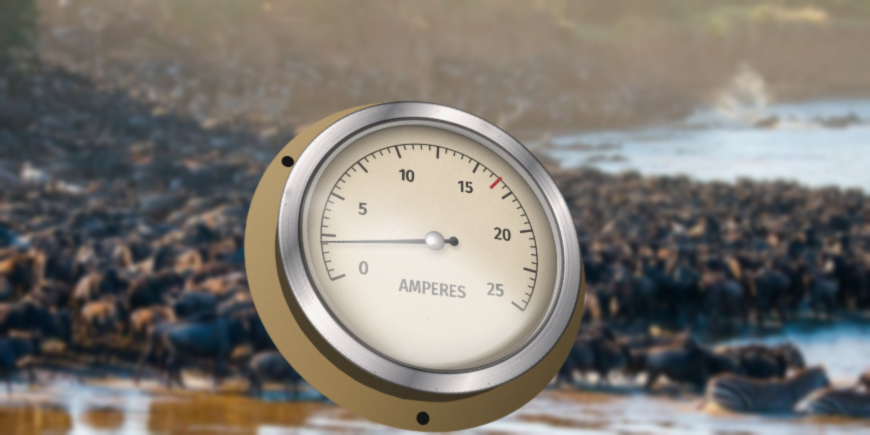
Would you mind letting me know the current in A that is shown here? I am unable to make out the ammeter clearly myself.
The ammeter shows 2 A
